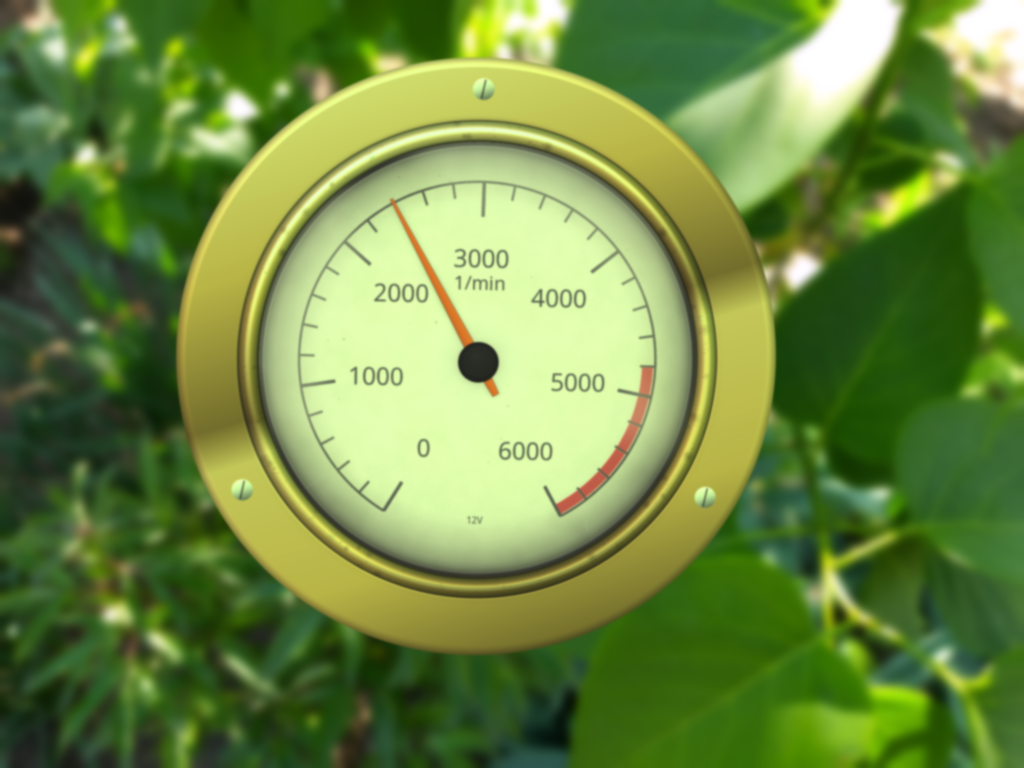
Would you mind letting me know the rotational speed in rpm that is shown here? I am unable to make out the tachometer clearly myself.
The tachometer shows 2400 rpm
